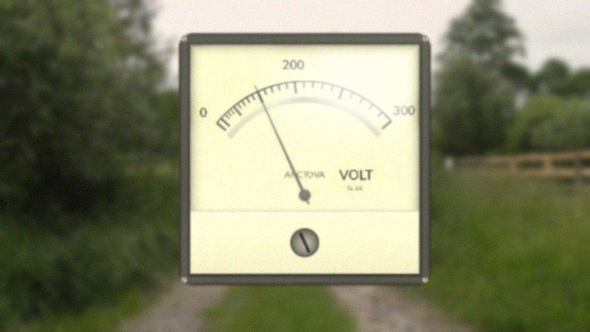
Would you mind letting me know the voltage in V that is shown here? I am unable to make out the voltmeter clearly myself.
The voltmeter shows 150 V
